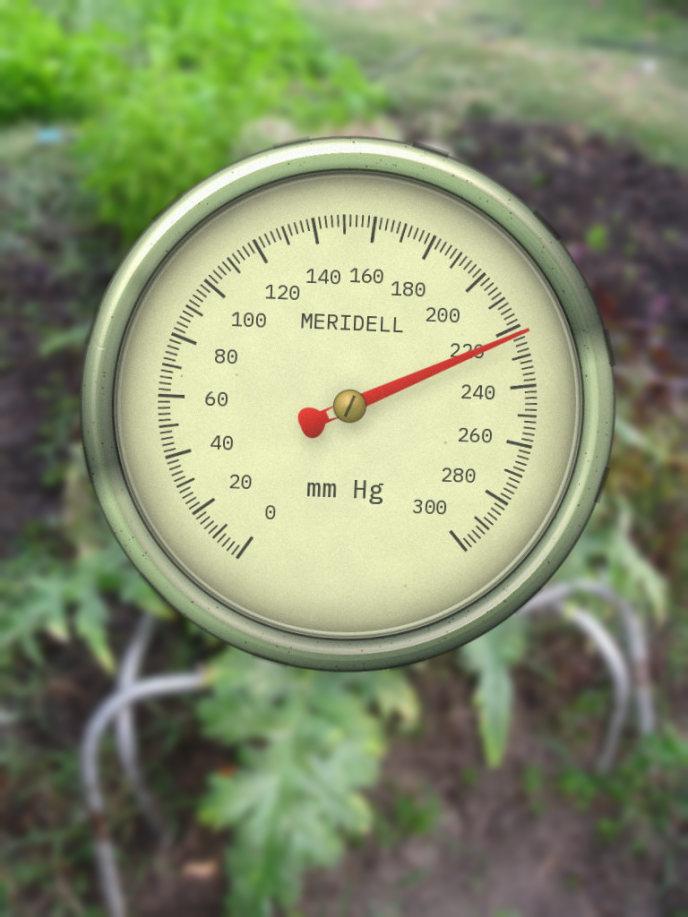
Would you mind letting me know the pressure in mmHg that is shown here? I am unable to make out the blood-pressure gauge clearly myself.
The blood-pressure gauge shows 222 mmHg
